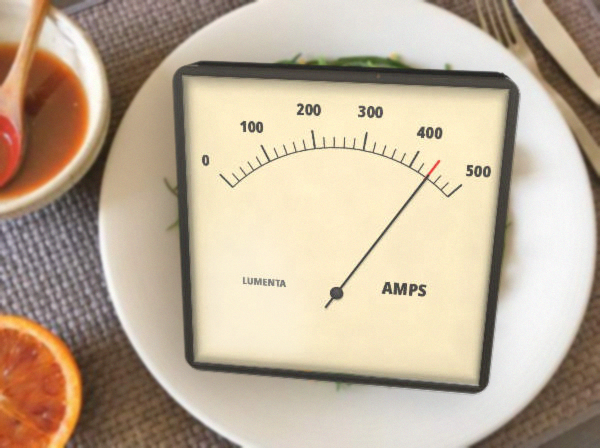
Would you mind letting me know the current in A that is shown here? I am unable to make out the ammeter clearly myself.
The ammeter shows 440 A
